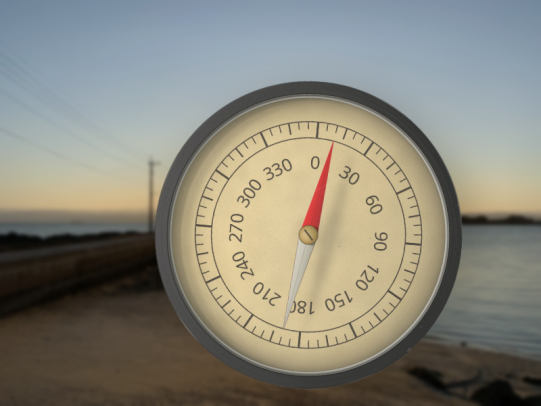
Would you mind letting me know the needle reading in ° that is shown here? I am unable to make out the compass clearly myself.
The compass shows 10 °
